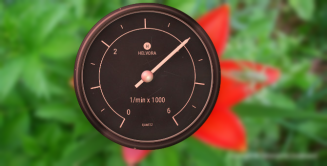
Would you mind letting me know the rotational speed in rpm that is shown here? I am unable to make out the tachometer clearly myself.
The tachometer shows 4000 rpm
